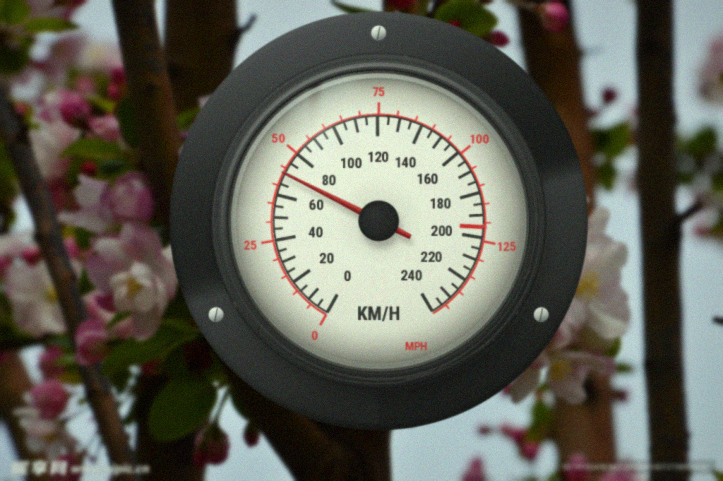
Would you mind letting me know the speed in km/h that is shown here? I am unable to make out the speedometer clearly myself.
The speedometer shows 70 km/h
